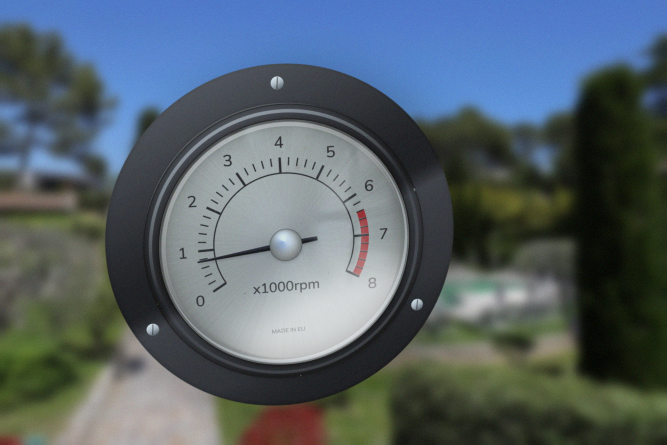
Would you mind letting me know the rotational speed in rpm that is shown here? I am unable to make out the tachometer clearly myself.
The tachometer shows 800 rpm
